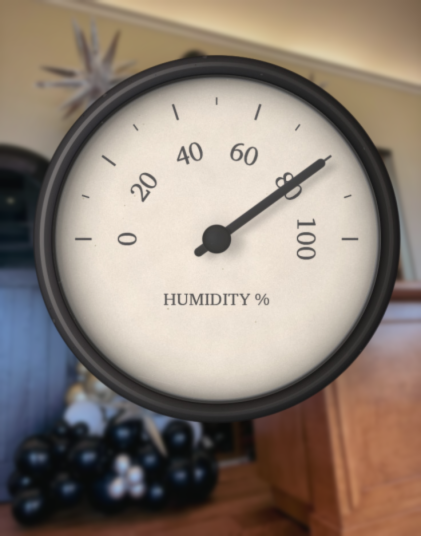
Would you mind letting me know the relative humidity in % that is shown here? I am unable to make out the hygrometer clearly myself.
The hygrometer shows 80 %
